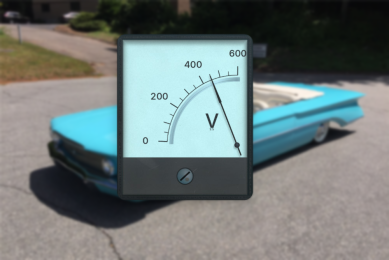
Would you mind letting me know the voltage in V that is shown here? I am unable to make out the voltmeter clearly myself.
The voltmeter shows 450 V
